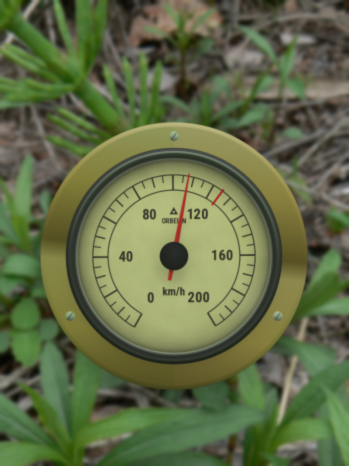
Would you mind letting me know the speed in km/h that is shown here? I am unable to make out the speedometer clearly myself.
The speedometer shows 107.5 km/h
